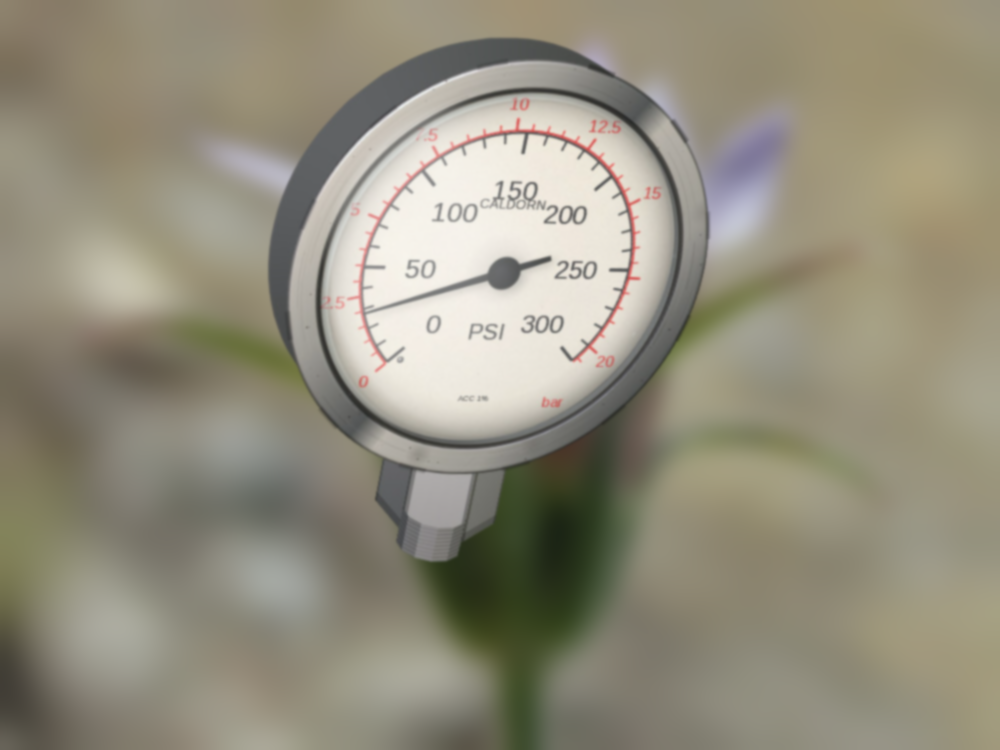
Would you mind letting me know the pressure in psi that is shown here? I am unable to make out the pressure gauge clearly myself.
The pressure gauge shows 30 psi
